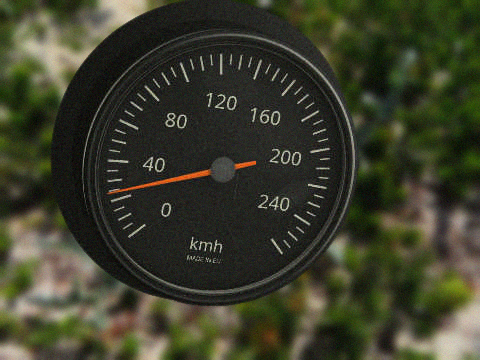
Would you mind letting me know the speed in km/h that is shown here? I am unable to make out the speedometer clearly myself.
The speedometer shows 25 km/h
